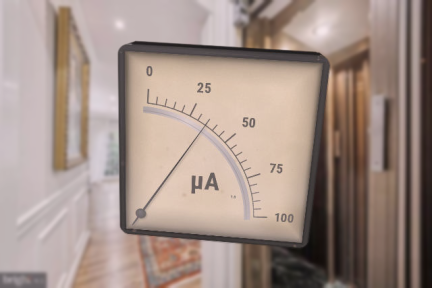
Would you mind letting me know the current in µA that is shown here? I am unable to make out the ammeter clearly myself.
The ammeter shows 35 µA
